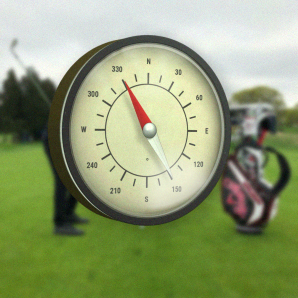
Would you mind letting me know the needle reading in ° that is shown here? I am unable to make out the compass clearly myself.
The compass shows 330 °
